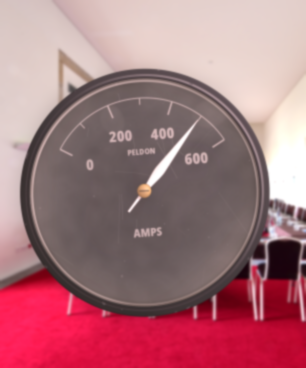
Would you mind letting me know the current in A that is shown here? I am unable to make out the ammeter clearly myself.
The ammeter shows 500 A
